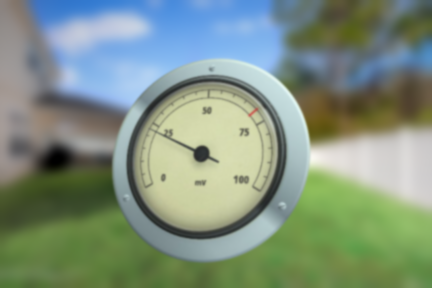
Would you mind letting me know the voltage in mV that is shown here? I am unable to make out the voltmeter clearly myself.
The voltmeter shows 22.5 mV
